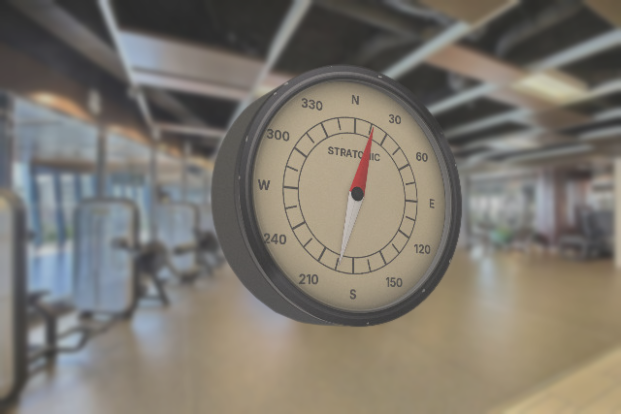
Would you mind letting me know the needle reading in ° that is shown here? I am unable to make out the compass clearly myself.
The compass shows 15 °
